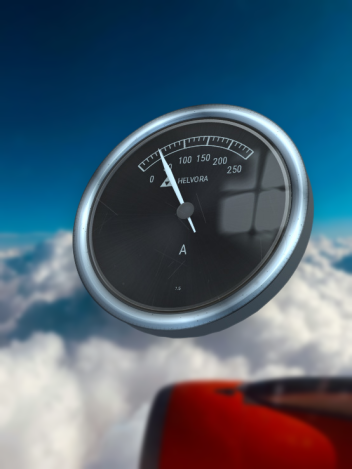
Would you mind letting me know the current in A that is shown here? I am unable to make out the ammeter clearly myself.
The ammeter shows 50 A
